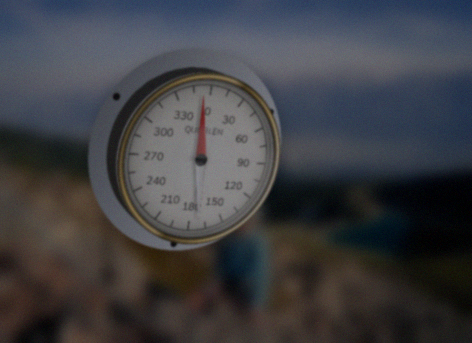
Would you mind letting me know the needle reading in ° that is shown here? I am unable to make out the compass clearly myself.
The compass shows 352.5 °
